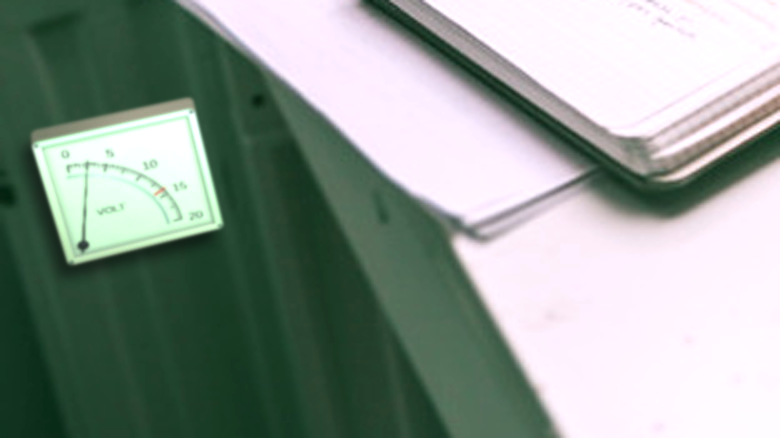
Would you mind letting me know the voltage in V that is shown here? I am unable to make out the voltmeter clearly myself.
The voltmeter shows 2.5 V
